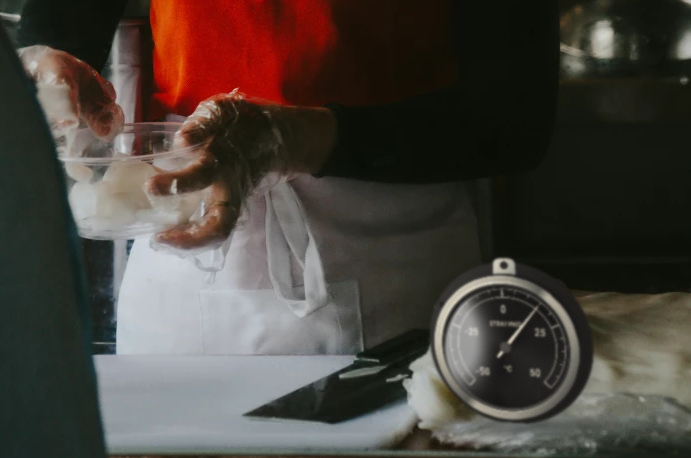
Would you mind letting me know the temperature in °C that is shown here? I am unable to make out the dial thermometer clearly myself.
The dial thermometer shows 15 °C
